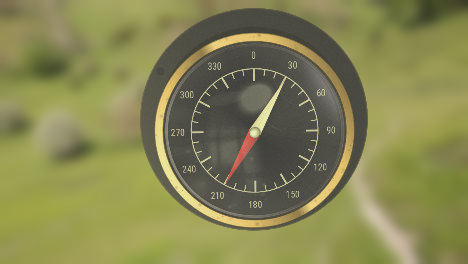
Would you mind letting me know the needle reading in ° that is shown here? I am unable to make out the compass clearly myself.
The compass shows 210 °
